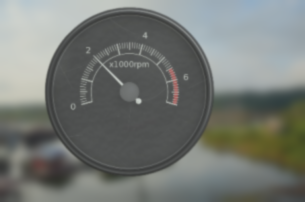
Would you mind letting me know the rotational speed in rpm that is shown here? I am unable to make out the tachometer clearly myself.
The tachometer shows 2000 rpm
